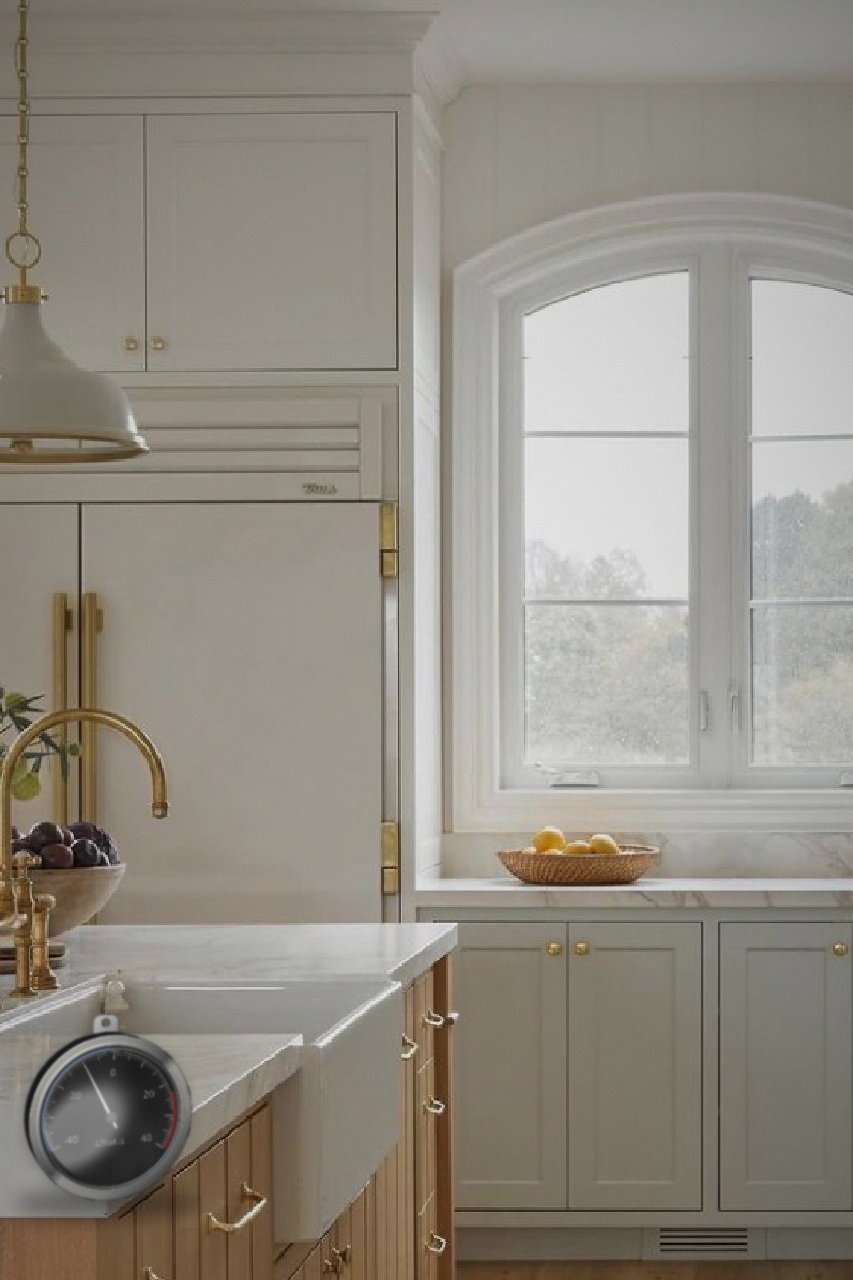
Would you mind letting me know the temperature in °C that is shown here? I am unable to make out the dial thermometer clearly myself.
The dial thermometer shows -10 °C
